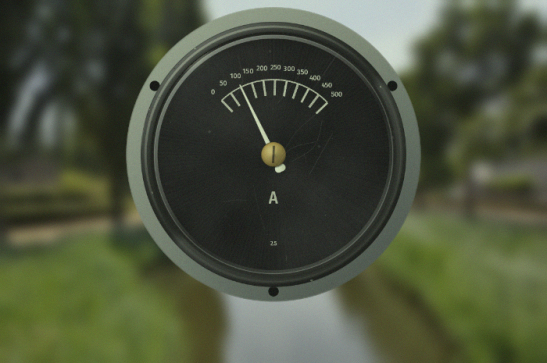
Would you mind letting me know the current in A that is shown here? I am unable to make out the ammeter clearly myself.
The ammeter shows 100 A
